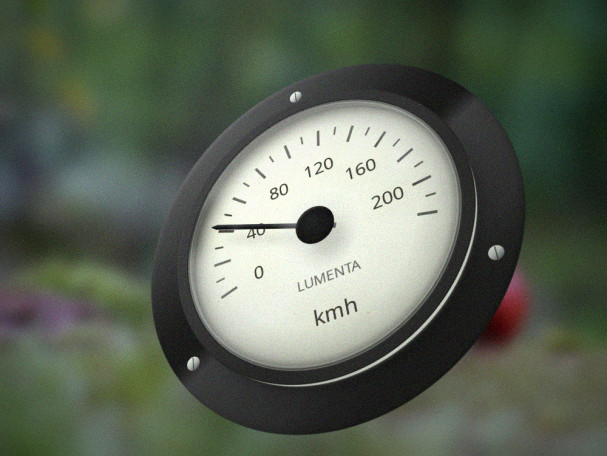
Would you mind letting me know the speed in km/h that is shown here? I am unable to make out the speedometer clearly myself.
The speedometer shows 40 km/h
